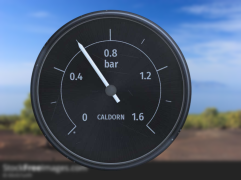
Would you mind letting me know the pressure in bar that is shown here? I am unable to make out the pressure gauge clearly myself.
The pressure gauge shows 0.6 bar
